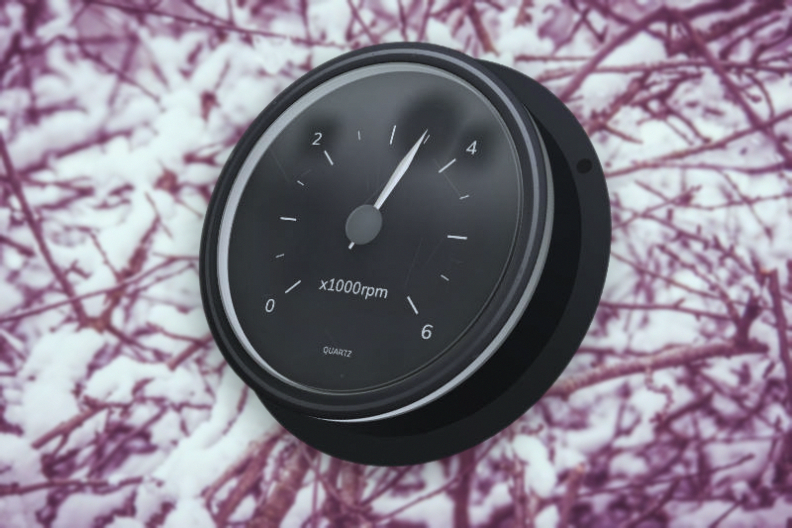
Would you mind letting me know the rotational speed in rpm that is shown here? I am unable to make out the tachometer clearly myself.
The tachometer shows 3500 rpm
